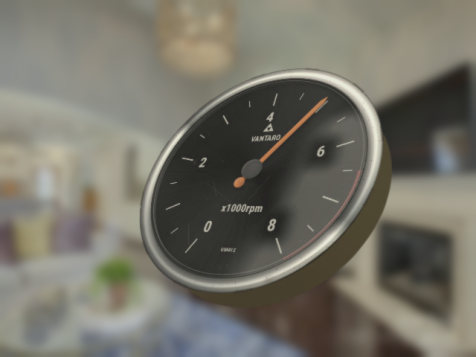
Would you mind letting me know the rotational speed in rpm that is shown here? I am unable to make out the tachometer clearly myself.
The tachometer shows 5000 rpm
